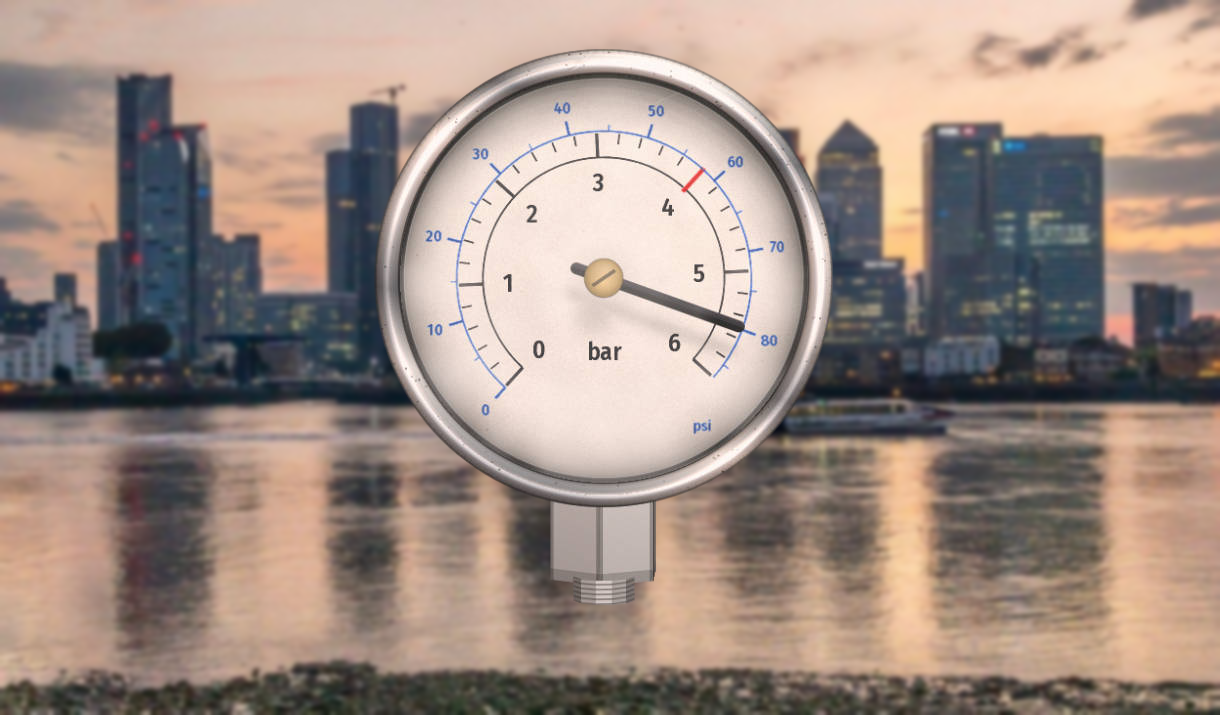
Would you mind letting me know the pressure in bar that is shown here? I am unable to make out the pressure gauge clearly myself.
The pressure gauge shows 5.5 bar
